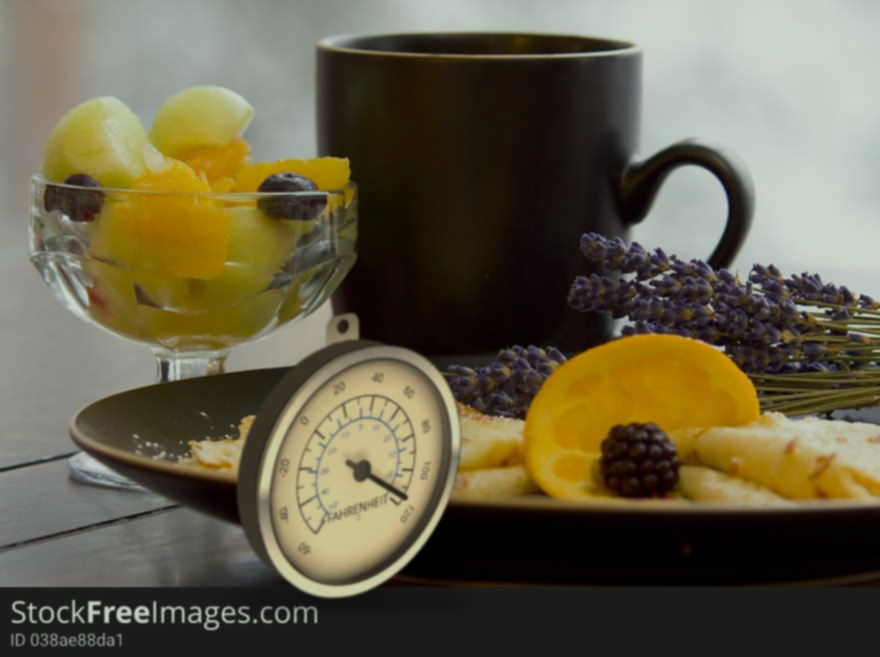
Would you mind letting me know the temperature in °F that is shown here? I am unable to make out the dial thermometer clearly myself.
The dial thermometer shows 115 °F
